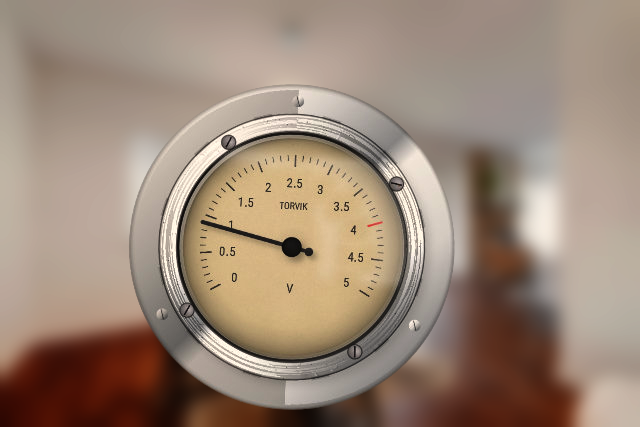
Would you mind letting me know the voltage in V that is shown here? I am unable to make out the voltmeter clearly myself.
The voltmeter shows 0.9 V
